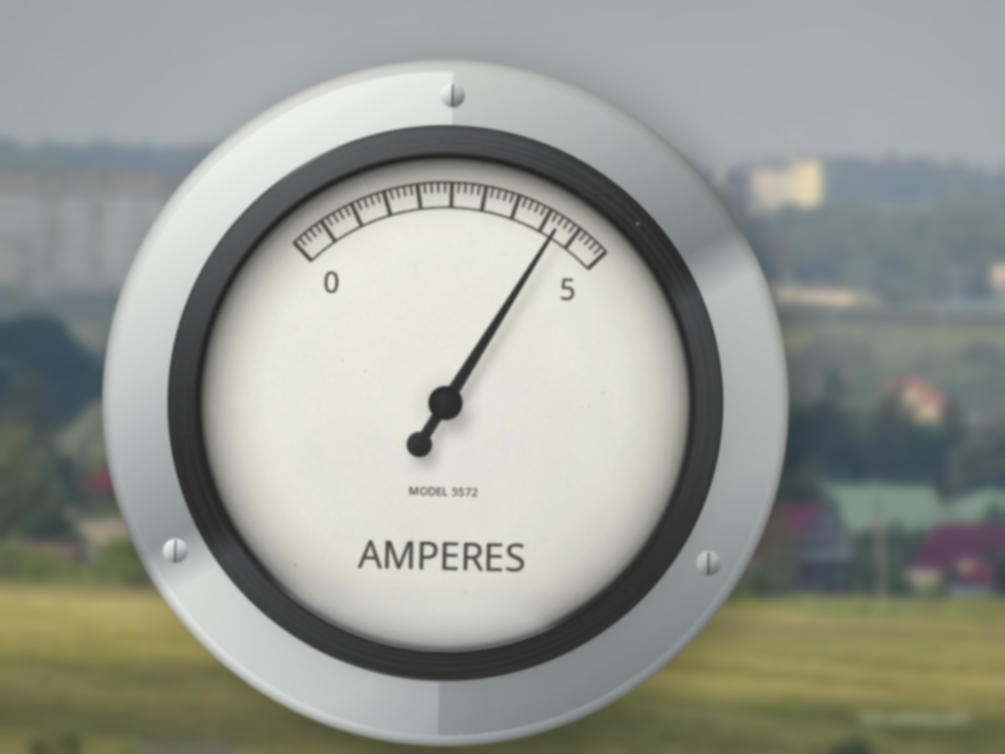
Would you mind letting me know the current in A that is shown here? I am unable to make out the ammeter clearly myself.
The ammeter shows 4.2 A
